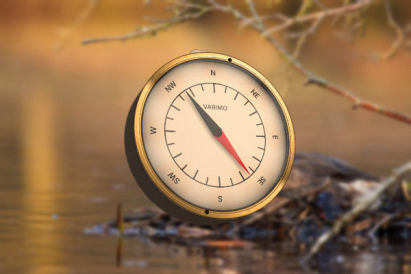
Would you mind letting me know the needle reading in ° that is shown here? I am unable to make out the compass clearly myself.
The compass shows 142.5 °
